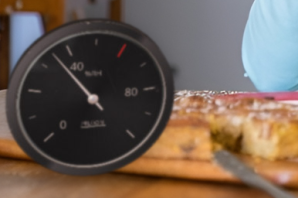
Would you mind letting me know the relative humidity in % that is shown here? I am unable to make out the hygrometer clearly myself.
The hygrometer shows 35 %
